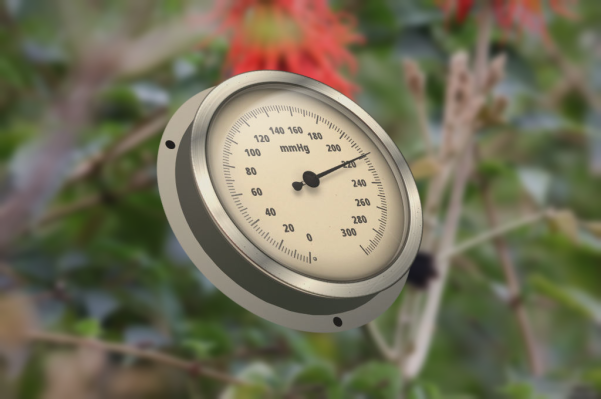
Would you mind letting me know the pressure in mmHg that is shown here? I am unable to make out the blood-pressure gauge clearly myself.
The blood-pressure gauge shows 220 mmHg
